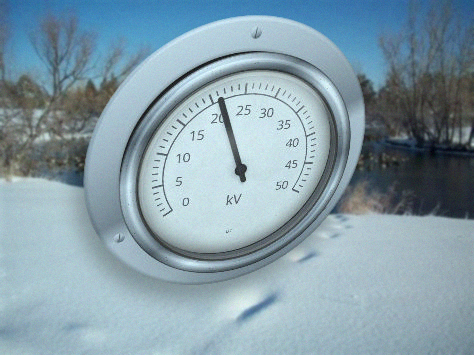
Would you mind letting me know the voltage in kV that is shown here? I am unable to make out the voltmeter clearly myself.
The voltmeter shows 21 kV
